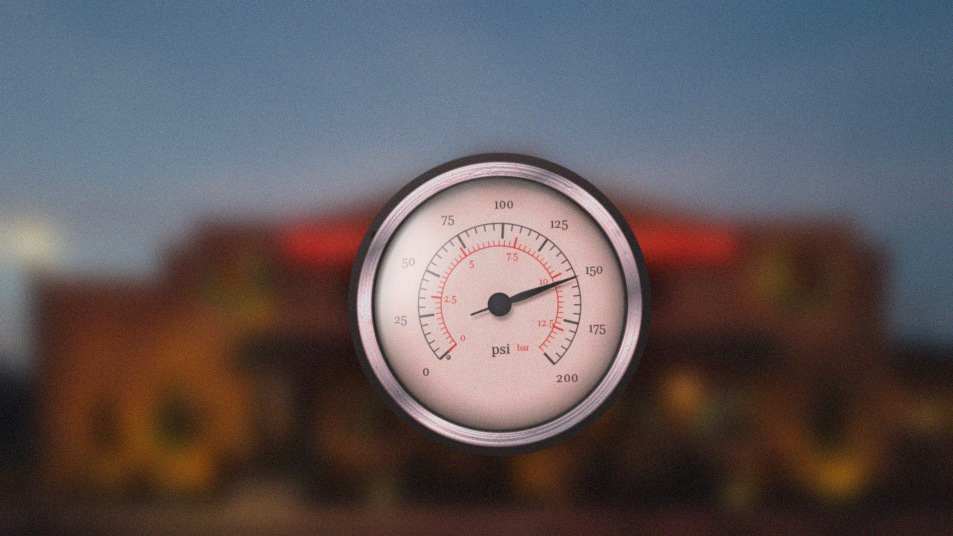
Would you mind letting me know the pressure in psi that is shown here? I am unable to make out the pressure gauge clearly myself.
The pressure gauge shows 150 psi
